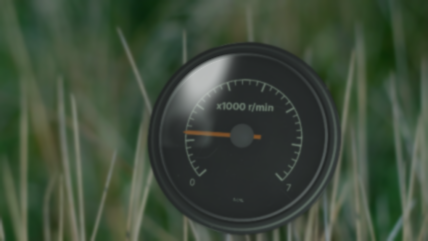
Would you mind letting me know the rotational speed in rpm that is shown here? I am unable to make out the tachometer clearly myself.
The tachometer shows 1200 rpm
